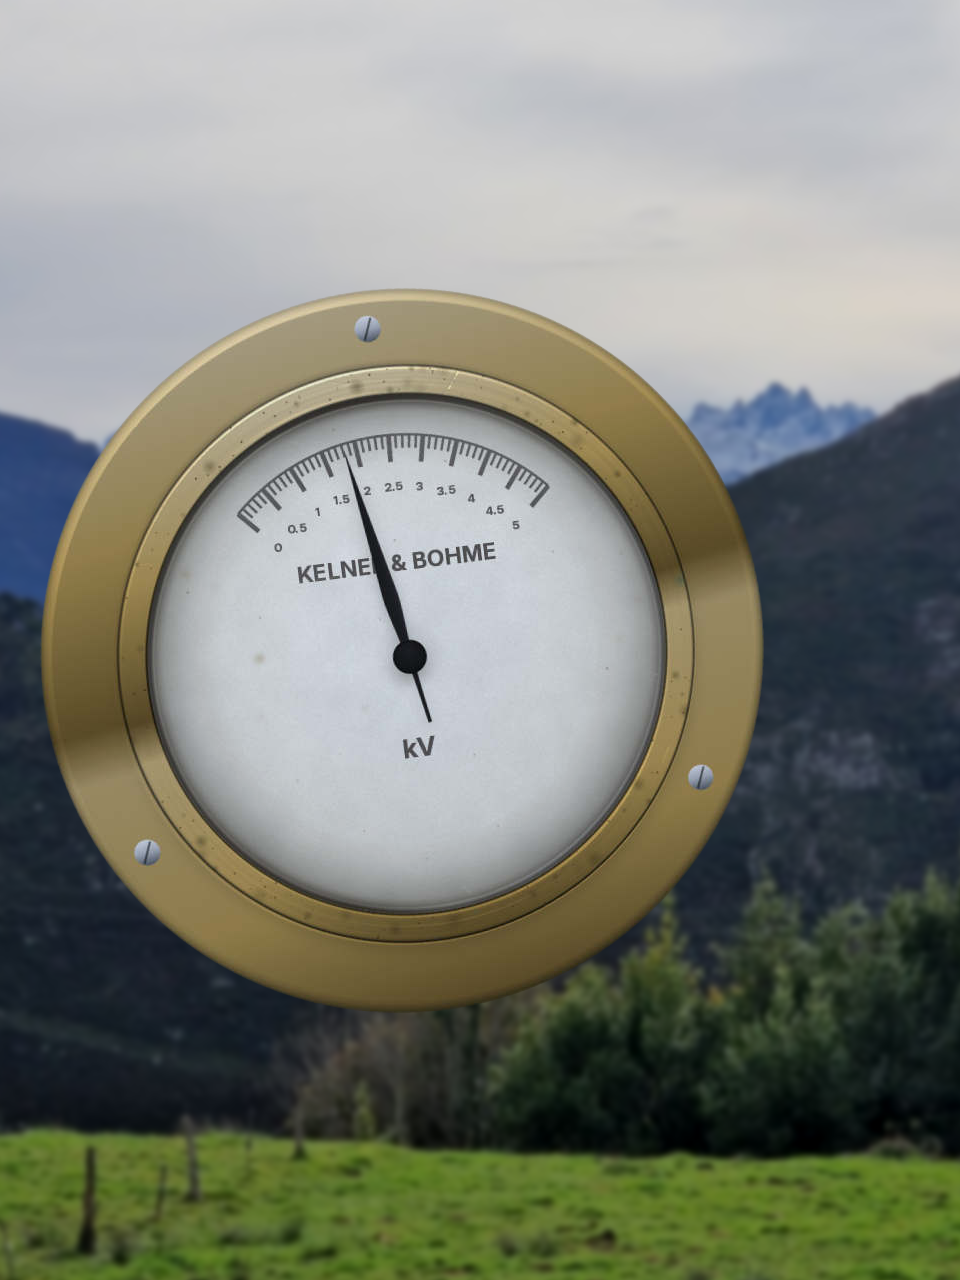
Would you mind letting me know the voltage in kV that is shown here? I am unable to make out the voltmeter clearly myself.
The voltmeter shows 1.8 kV
